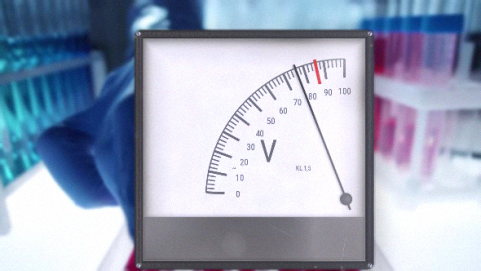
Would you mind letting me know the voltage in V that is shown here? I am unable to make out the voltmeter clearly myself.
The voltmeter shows 76 V
